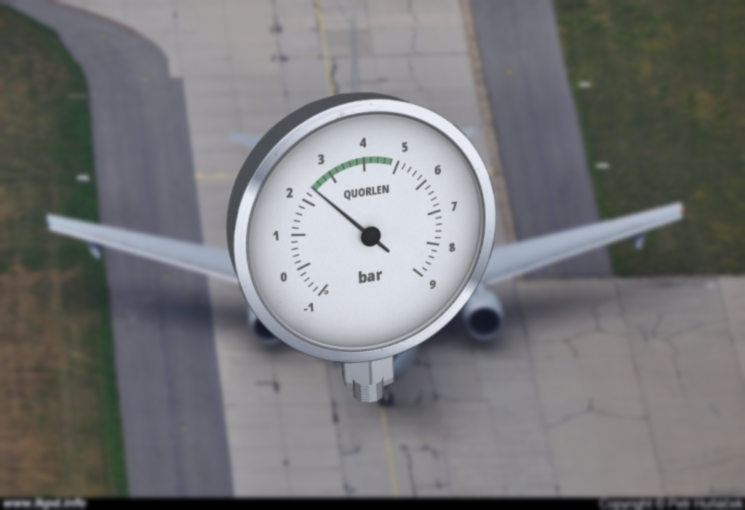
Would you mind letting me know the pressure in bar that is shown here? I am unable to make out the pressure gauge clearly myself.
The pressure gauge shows 2.4 bar
